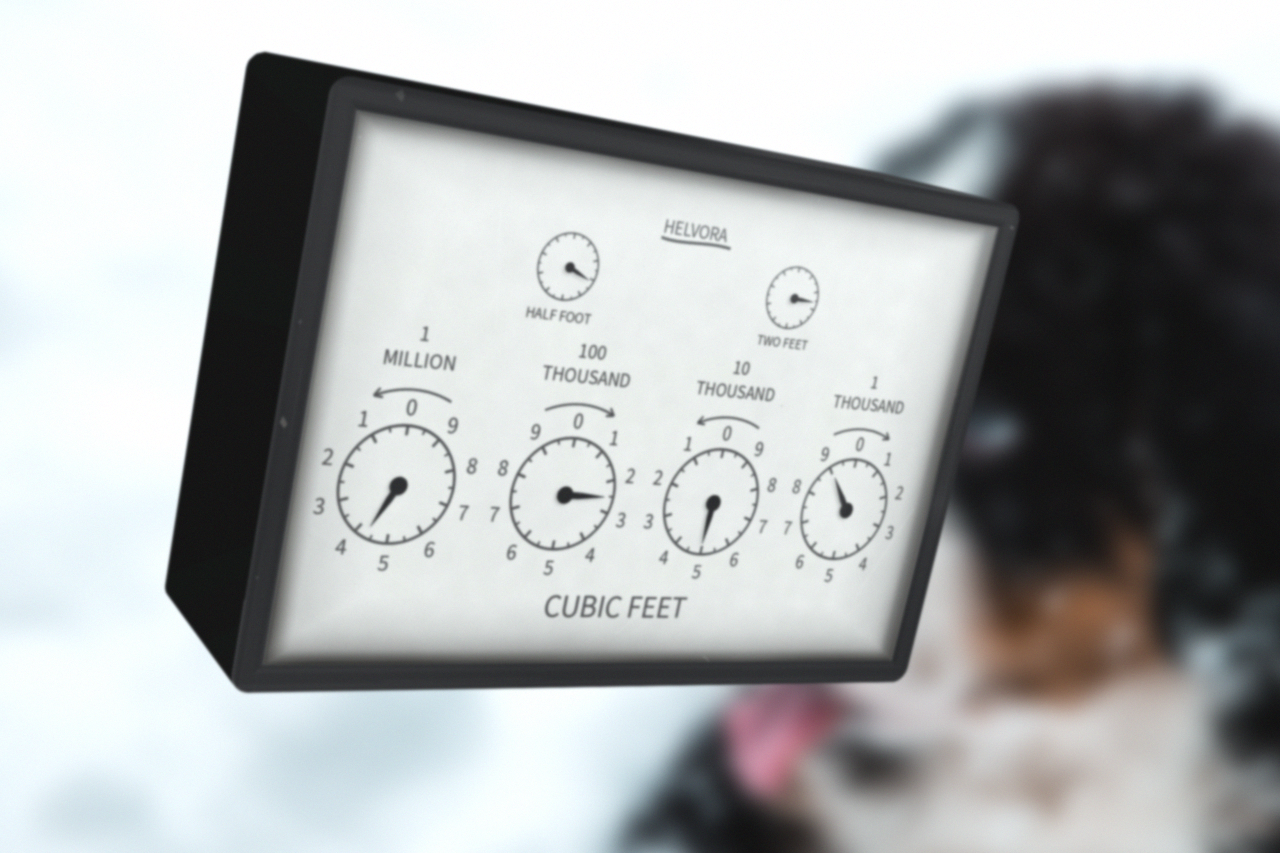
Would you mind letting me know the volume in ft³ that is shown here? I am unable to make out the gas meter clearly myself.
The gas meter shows 424900 ft³
